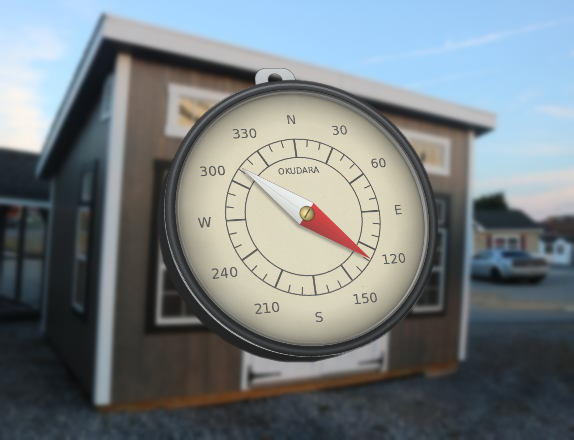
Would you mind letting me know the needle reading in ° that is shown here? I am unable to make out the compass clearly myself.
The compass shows 130 °
